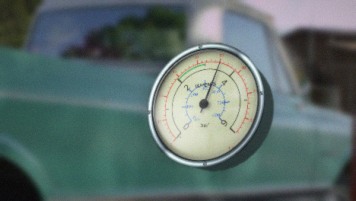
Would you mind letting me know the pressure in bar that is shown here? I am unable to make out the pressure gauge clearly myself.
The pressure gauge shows 3.5 bar
